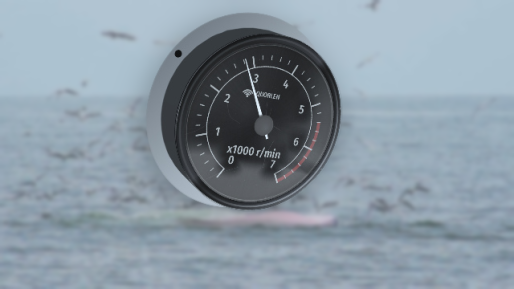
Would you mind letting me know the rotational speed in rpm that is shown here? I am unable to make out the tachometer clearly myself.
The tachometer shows 2800 rpm
